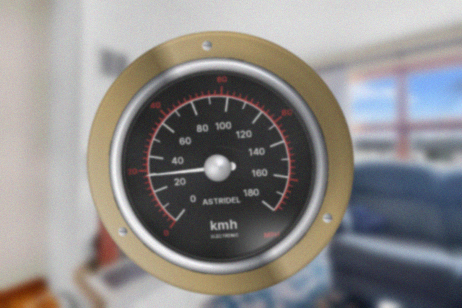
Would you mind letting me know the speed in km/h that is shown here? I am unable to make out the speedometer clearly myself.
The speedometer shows 30 km/h
